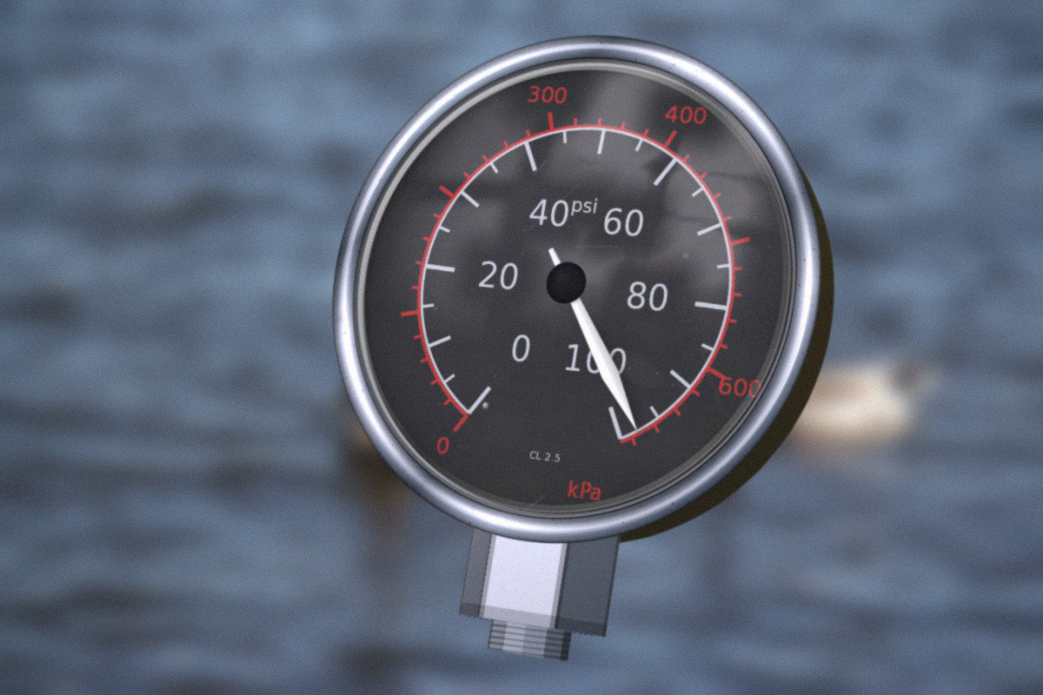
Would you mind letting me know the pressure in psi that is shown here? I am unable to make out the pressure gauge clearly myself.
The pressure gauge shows 97.5 psi
